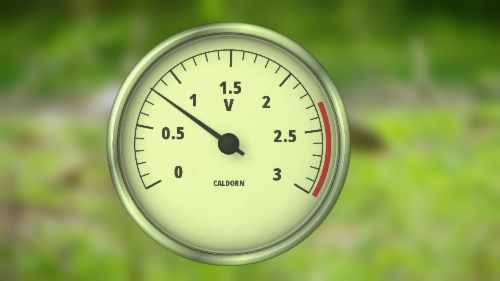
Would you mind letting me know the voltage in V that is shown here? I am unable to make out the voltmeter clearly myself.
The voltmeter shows 0.8 V
